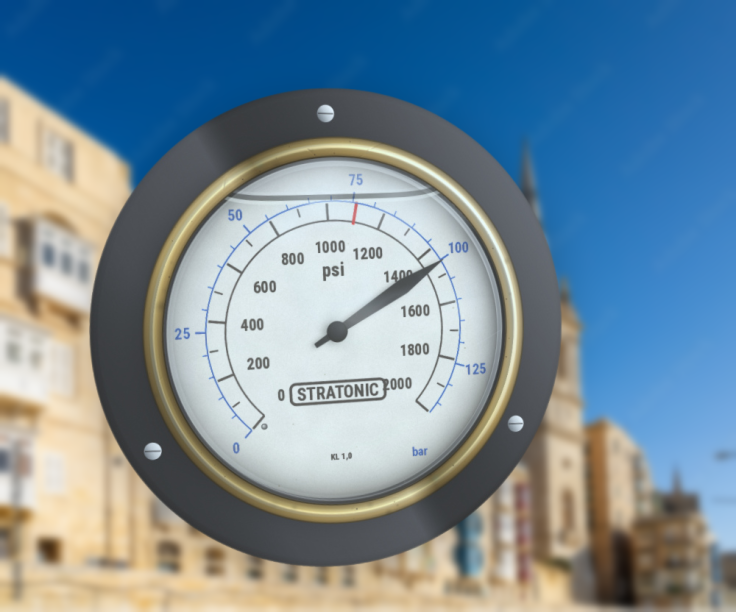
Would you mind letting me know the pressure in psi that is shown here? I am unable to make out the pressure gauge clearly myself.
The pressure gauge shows 1450 psi
